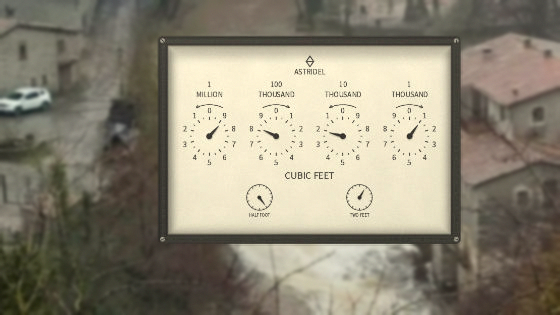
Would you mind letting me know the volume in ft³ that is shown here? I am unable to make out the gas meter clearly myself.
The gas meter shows 882100 ft³
